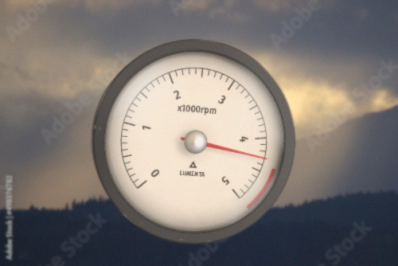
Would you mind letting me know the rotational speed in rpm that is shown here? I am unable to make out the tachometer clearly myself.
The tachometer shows 4300 rpm
